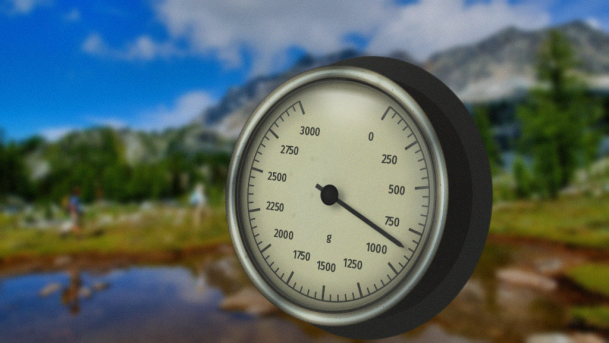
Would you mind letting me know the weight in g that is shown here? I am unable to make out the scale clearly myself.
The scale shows 850 g
